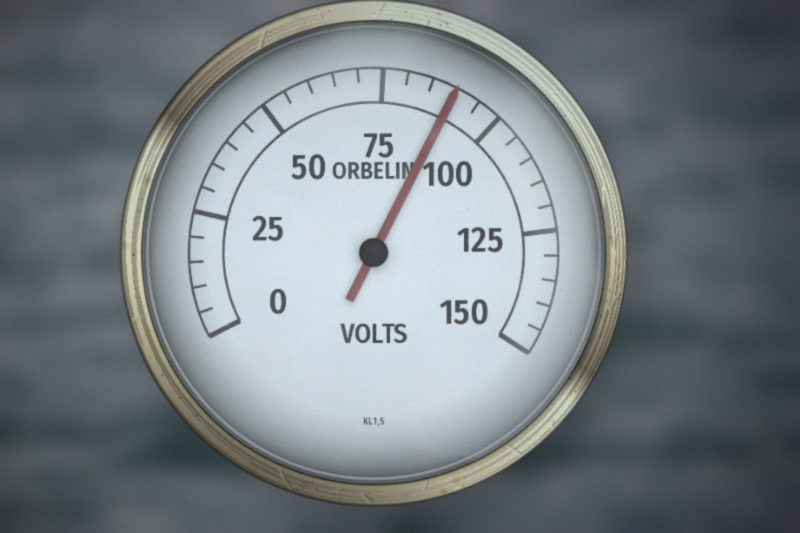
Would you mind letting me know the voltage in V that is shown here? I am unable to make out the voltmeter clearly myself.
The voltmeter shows 90 V
